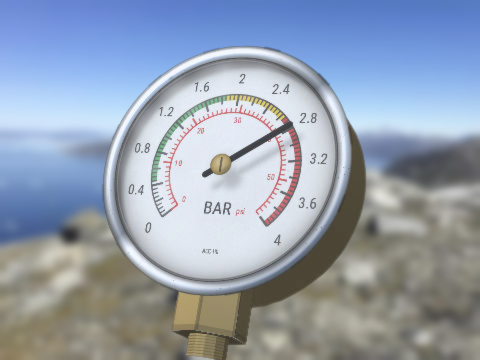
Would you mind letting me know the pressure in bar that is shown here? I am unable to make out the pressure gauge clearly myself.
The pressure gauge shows 2.8 bar
